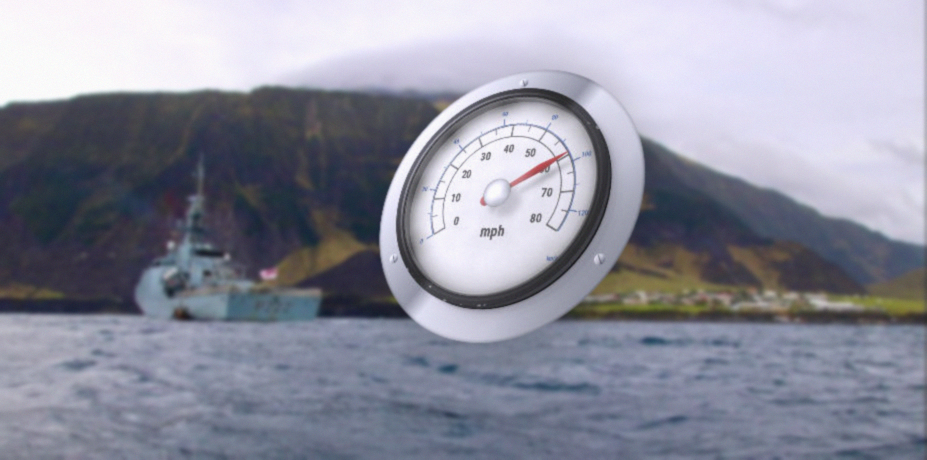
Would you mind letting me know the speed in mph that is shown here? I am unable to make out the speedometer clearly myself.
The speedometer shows 60 mph
